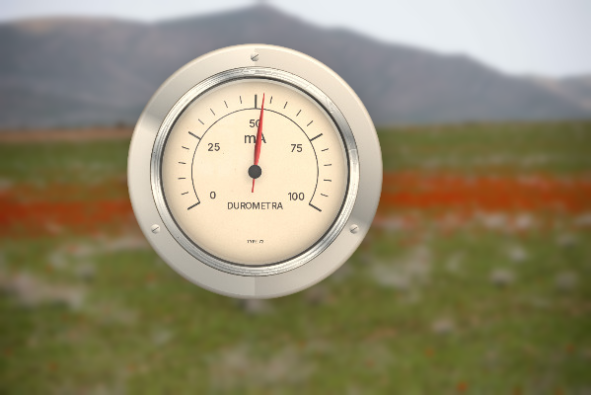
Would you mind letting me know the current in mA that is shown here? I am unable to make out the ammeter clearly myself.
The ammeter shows 52.5 mA
